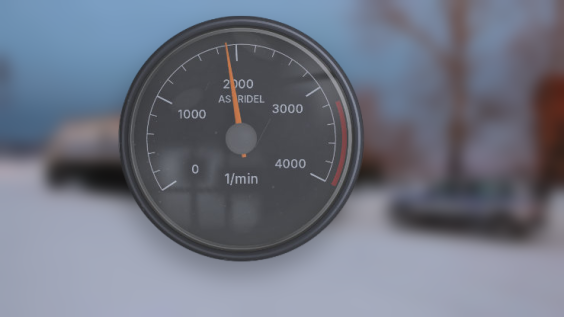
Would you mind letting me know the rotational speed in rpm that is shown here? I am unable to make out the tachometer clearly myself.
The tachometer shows 1900 rpm
